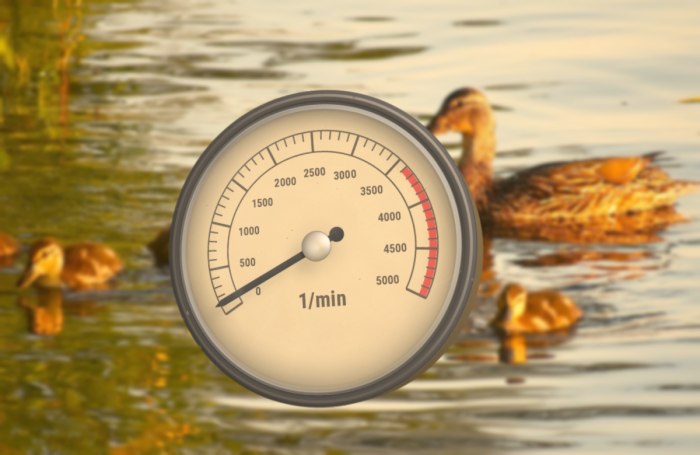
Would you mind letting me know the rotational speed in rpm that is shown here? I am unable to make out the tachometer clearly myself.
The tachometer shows 100 rpm
